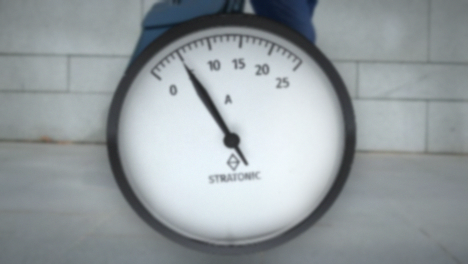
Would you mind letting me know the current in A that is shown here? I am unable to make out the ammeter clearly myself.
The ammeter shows 5 A
